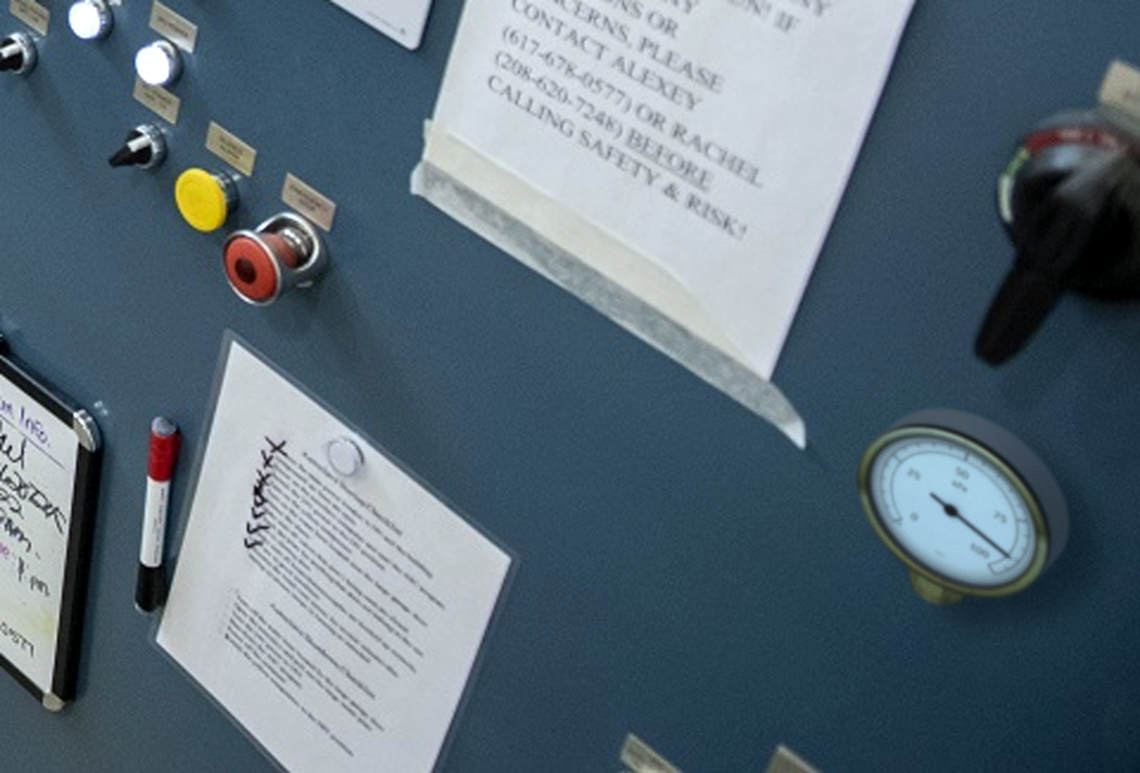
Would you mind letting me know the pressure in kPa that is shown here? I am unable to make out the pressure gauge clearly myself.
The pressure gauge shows 90 kPa
